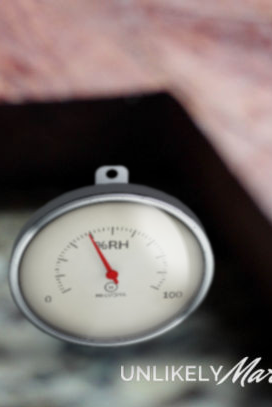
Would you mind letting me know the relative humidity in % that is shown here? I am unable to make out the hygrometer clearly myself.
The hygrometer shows 40 %
